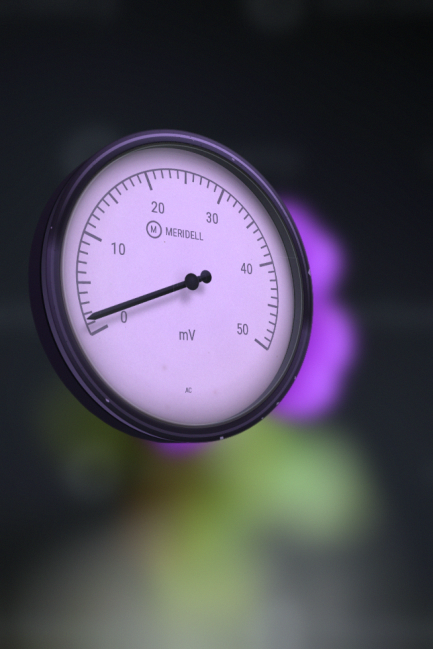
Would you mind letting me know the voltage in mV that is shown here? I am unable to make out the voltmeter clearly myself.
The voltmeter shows 1.5 mV
